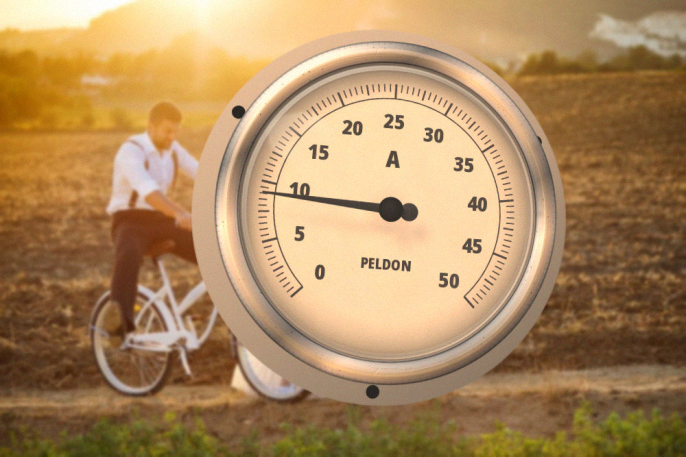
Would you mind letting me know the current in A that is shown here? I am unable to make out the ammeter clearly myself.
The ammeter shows 9 A
